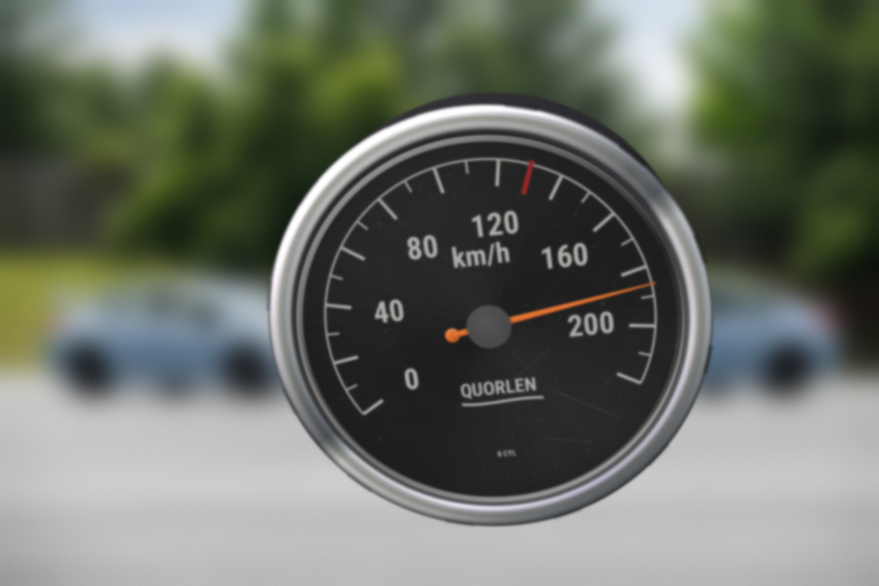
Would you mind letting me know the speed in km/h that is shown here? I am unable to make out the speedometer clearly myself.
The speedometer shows 185 km/h
